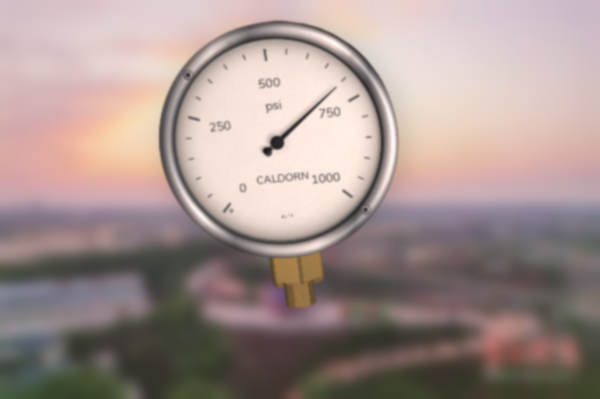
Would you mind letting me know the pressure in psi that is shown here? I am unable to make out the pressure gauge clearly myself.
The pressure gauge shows 700 psi
